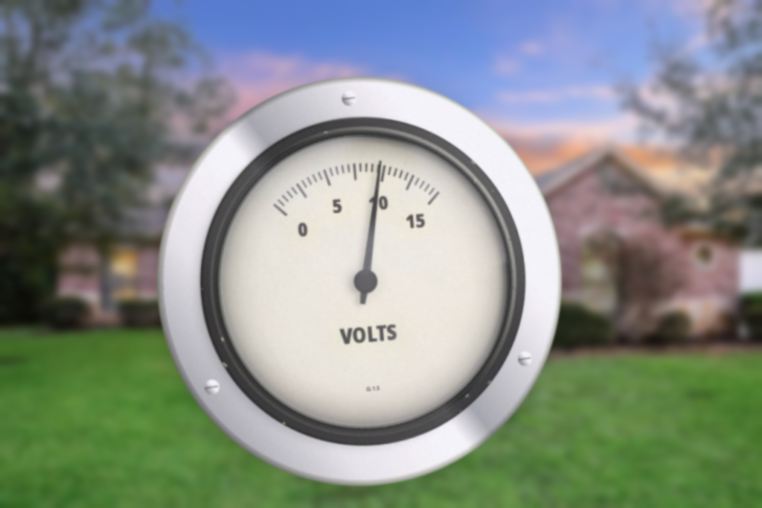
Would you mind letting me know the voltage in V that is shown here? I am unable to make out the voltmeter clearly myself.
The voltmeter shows 9.5 V
